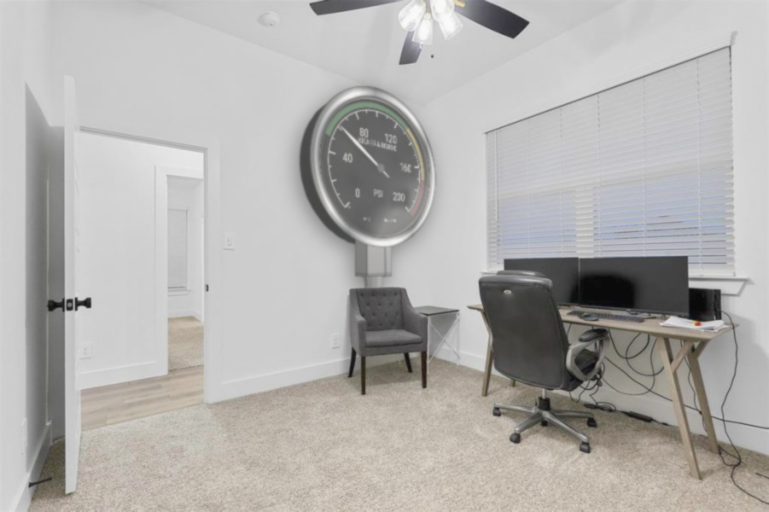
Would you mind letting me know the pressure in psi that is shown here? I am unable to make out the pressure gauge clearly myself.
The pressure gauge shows 60 psi
